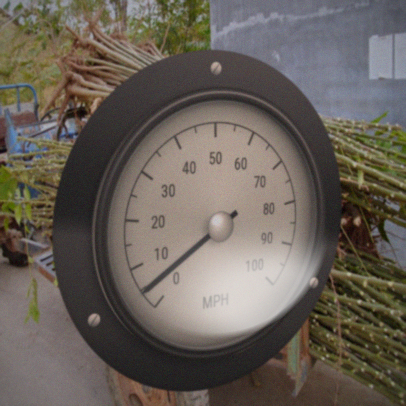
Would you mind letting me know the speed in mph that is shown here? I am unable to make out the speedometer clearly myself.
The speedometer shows 5 mph
